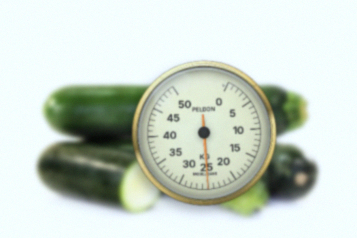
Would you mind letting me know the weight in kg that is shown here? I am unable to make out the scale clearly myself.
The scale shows 25 kg
